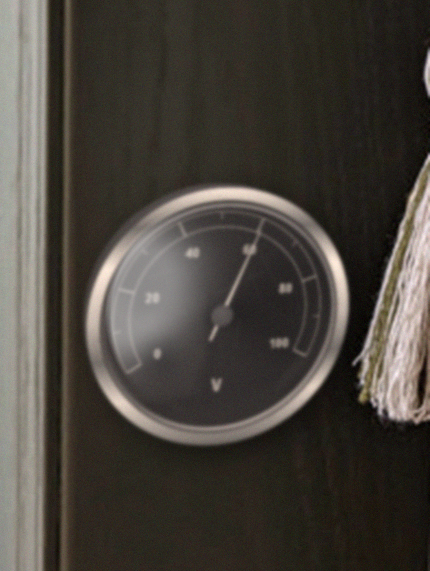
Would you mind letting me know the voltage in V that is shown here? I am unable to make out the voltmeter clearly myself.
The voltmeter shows 60 V
